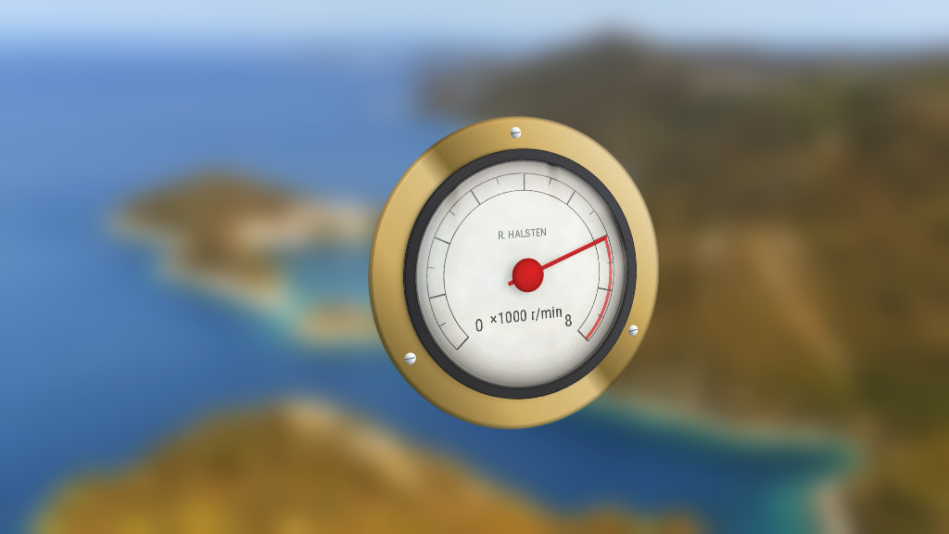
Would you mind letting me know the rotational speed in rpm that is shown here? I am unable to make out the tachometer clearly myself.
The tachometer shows 6000 rpm
